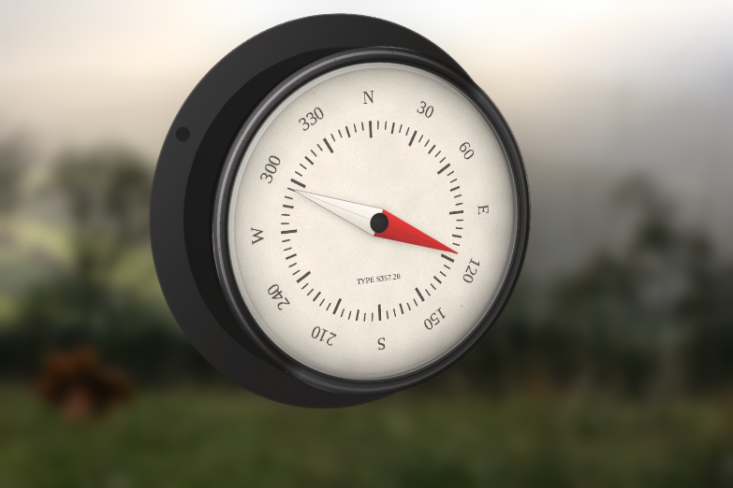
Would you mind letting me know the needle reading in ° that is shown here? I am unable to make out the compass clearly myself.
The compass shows 115 °
